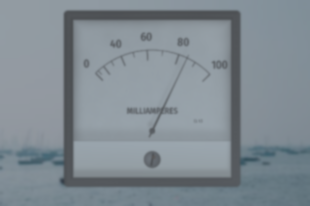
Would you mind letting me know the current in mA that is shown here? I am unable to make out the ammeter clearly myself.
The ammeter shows 85 mA
